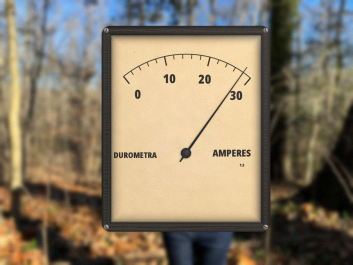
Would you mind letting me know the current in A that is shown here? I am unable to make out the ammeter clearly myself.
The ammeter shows 28 A
